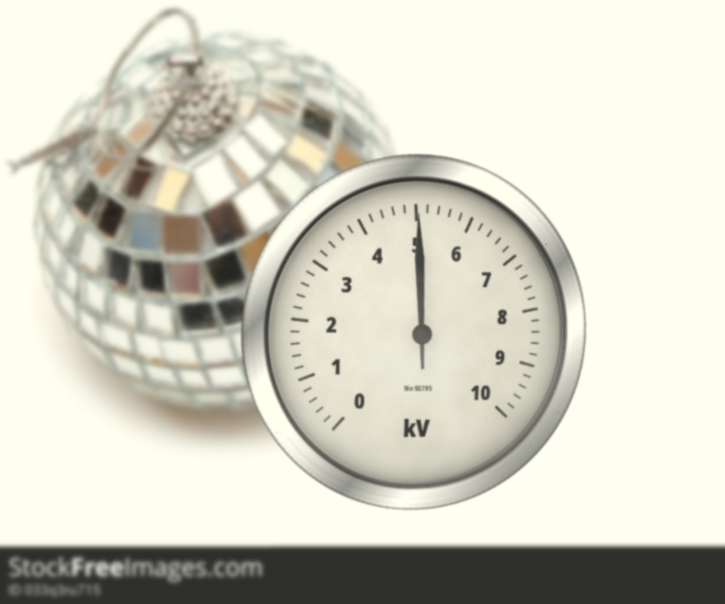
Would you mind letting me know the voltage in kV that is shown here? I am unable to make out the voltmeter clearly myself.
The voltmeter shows 5 kV
